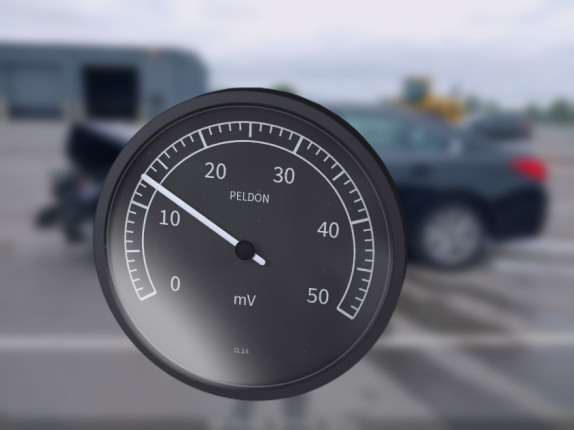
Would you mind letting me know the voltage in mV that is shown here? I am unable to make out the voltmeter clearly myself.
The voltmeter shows 13 mV
